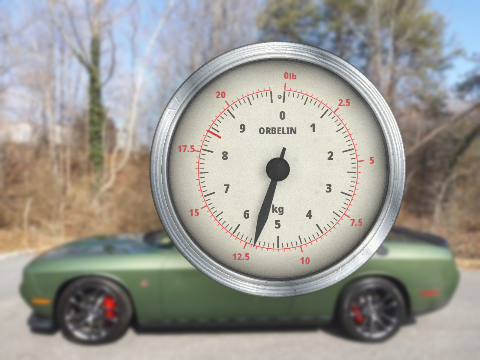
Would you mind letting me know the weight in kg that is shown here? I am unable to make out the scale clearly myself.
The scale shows 5.5 kg
